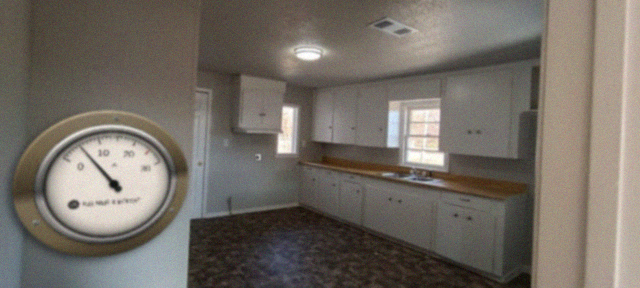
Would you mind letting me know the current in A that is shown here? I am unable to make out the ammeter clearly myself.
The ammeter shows 5 A
